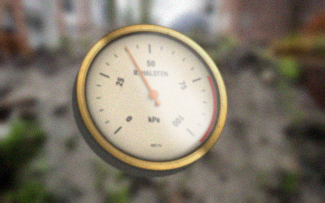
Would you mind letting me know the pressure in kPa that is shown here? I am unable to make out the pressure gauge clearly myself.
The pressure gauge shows 40 kPa
